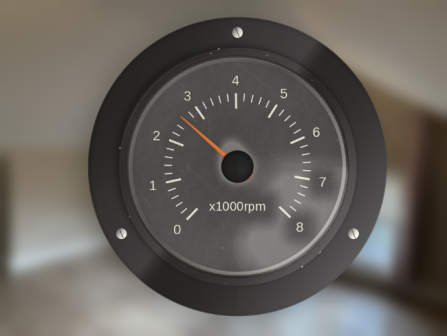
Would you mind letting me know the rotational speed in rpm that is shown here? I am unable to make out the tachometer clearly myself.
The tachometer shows 2600 rpm
